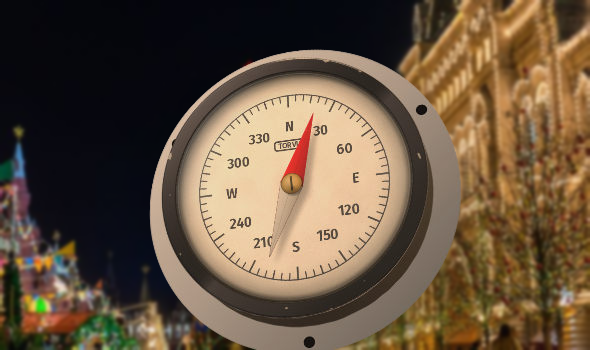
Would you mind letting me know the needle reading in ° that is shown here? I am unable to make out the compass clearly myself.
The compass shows 20 °
